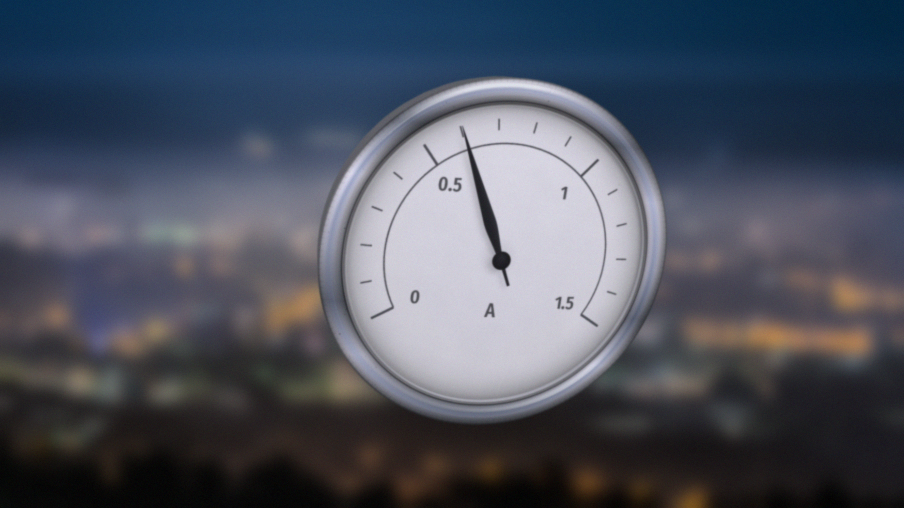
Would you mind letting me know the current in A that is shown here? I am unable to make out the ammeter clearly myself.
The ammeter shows 0.6 A
